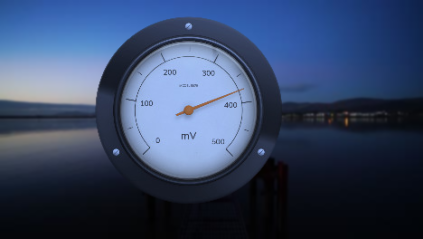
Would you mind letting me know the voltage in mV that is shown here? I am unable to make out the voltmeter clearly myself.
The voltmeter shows 375 mV
